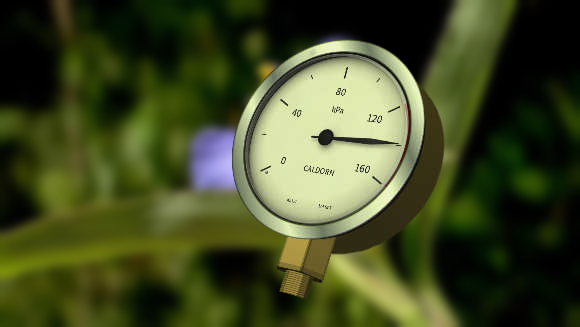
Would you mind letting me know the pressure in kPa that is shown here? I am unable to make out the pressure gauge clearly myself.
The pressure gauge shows 140 kPa
